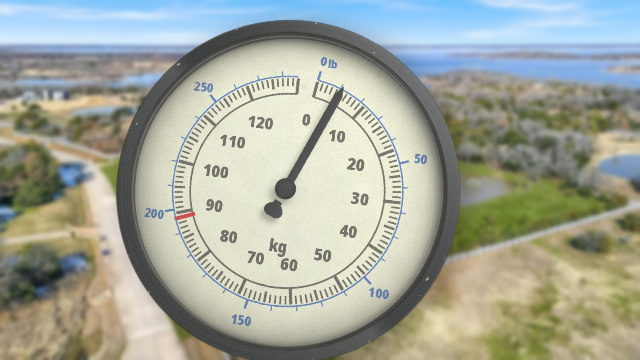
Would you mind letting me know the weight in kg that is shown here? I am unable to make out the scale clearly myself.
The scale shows 5 kg
